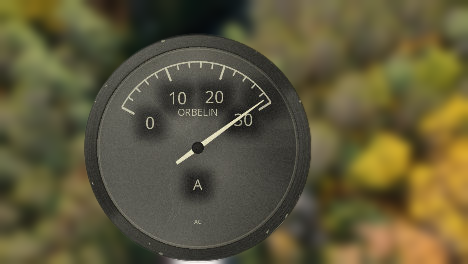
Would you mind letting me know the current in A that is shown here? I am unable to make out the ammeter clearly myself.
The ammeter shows 29 A
